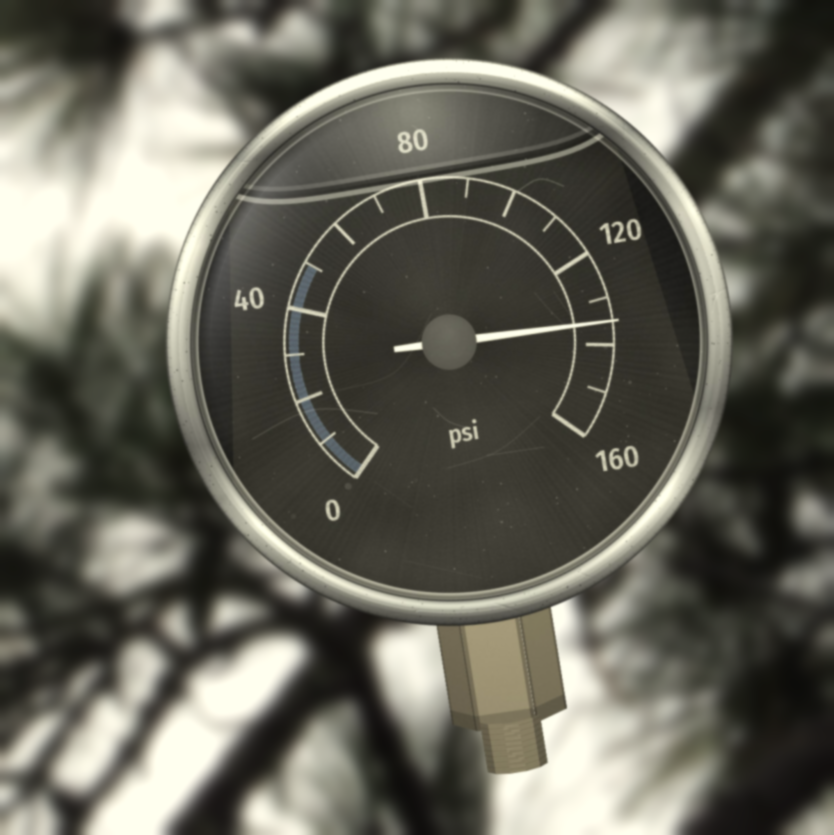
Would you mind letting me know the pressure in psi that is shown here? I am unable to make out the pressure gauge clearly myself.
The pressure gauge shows 135 psi
